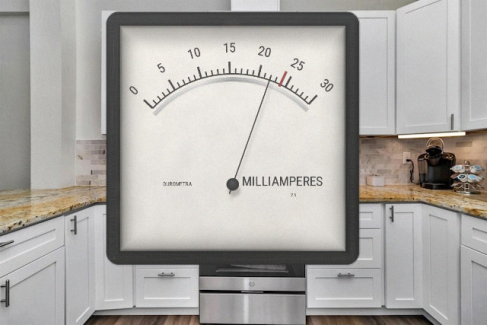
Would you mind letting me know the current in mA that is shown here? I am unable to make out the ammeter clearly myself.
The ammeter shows 22 mA
